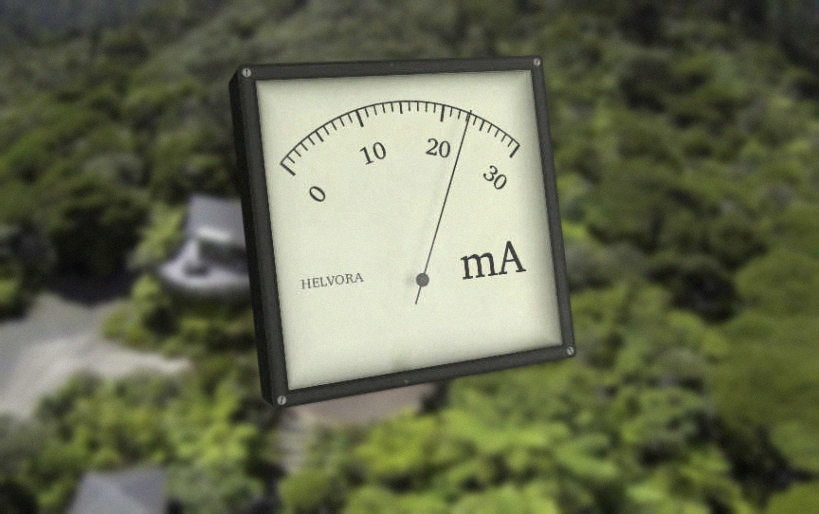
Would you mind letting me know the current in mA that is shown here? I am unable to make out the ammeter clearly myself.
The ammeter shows 23 mA
